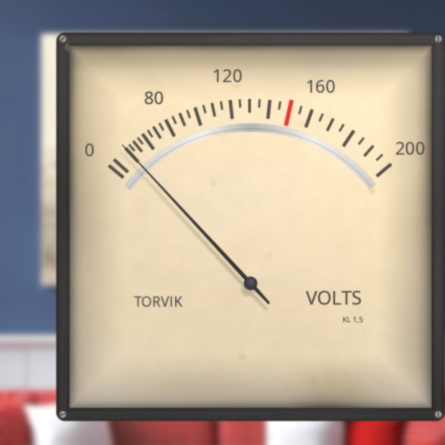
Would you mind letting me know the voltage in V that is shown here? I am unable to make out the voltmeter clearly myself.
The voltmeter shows 40 V
